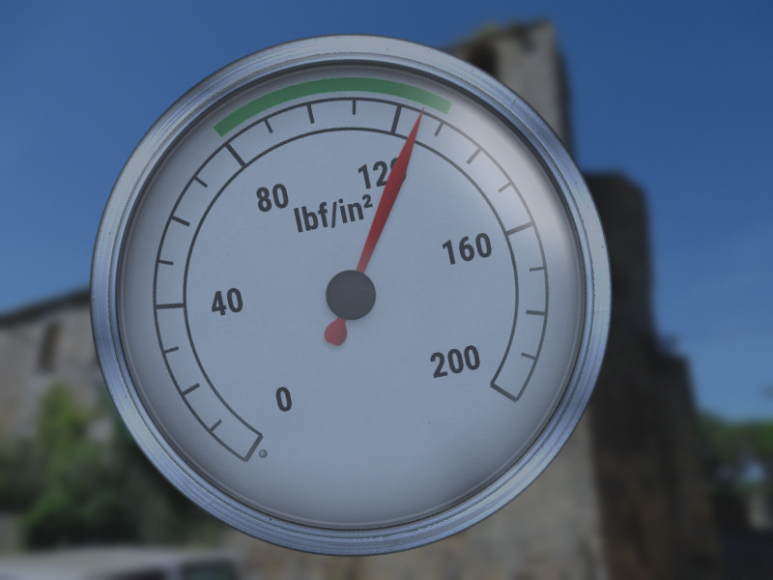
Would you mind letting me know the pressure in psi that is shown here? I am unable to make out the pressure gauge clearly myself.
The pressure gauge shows 125 psi
